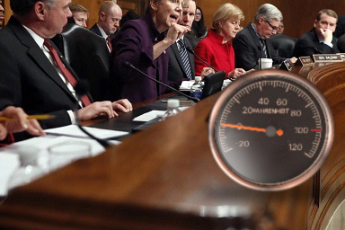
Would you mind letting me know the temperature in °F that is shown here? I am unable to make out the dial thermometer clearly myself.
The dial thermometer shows 0 °F
